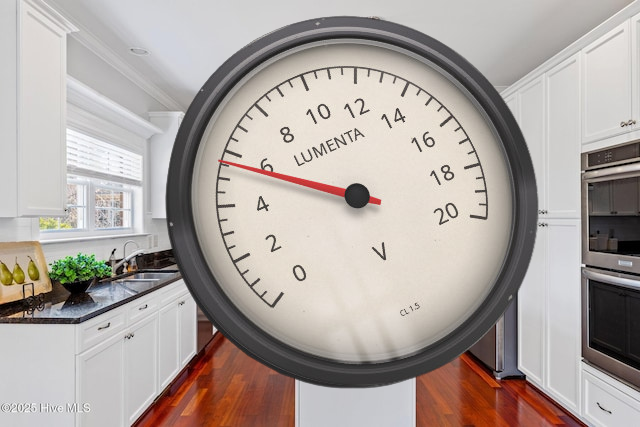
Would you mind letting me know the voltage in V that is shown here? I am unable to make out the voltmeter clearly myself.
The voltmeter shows 5.5 V
